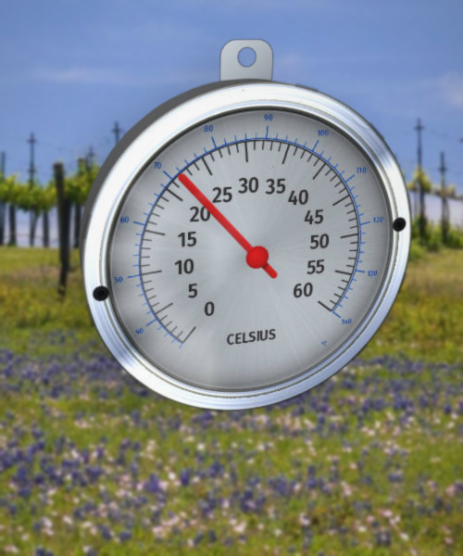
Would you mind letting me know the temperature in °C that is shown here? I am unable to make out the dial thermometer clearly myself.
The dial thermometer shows 22 °C
